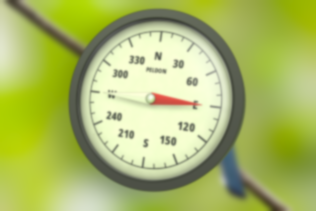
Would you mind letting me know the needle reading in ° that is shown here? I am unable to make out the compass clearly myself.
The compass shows 90 °
